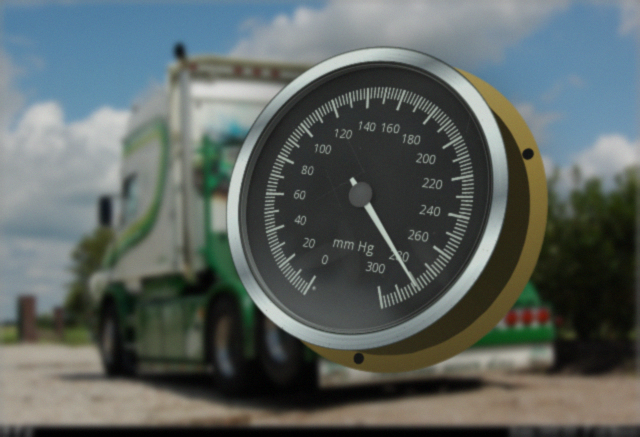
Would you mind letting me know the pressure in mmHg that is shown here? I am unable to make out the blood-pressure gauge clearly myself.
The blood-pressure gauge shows 280 mmHg
